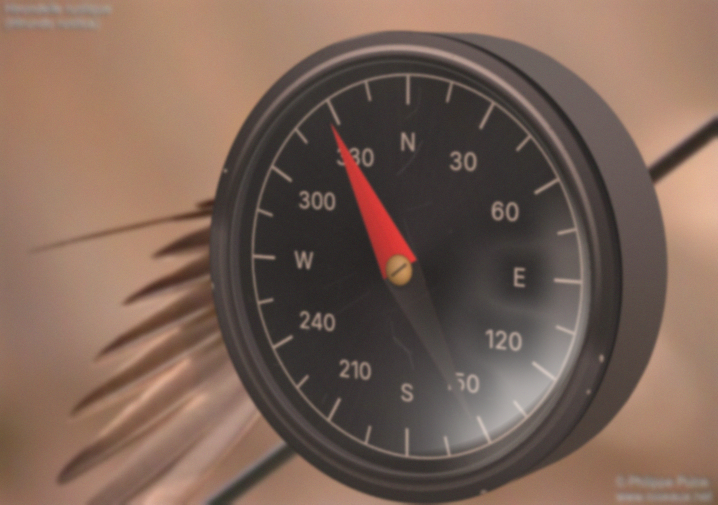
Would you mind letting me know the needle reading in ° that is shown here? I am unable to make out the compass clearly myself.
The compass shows 330 °
